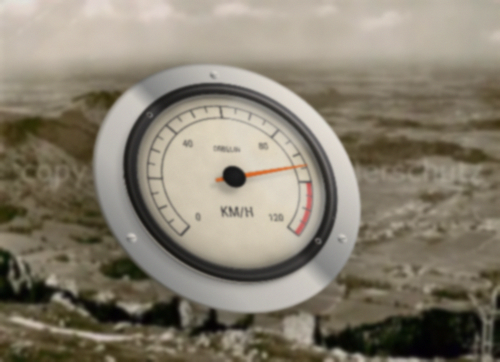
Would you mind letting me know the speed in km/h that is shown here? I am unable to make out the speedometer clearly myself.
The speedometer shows 95 km/h
